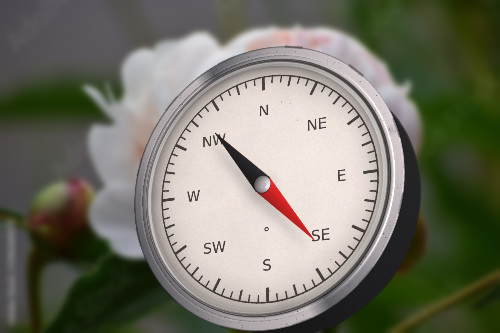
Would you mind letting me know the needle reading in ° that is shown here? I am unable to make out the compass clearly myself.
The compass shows 140 °
